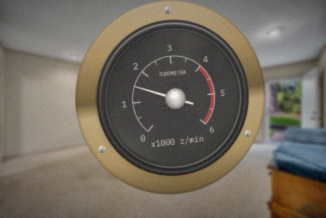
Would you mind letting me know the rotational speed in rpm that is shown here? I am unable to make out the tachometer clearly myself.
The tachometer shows 1500 rpm
